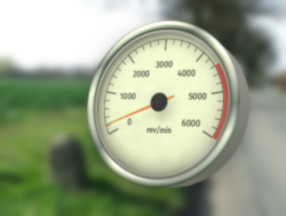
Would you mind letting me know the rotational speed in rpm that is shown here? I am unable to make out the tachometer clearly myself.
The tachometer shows 200 rpm
